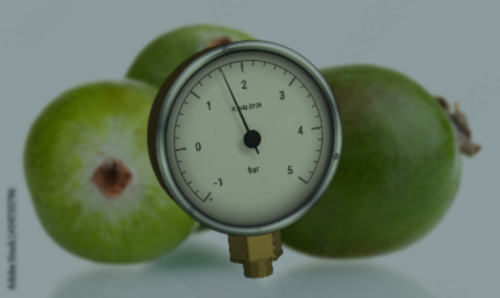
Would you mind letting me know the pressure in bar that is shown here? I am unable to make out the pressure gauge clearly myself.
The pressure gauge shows 1.6 bar
